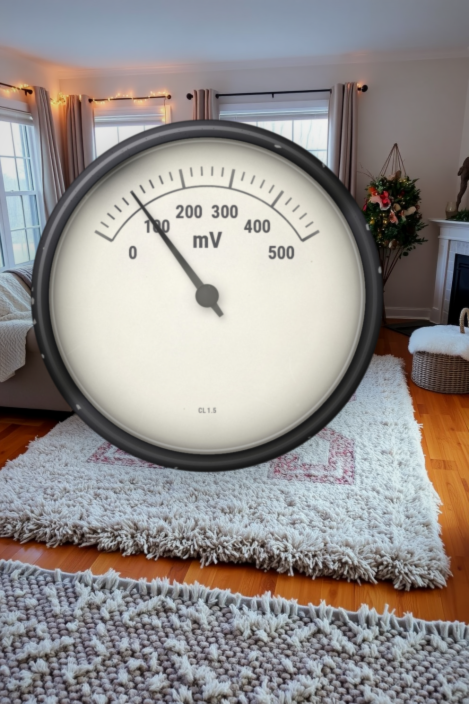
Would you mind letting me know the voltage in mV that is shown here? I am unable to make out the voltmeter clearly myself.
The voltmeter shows 100 mV
